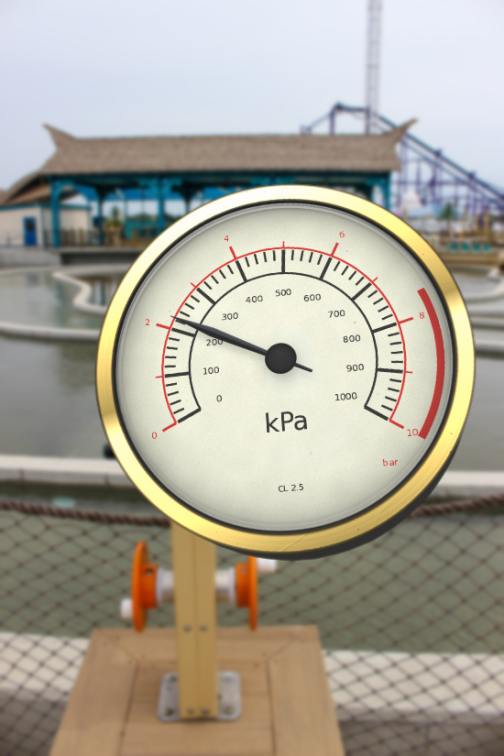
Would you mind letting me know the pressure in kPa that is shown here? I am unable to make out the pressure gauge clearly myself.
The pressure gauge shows 220 kPa
